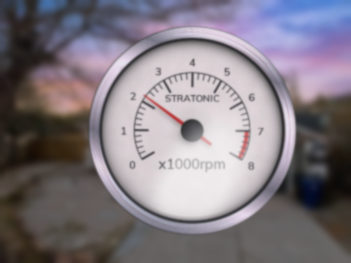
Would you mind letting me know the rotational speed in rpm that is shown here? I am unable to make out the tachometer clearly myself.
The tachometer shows 2200 rpm
